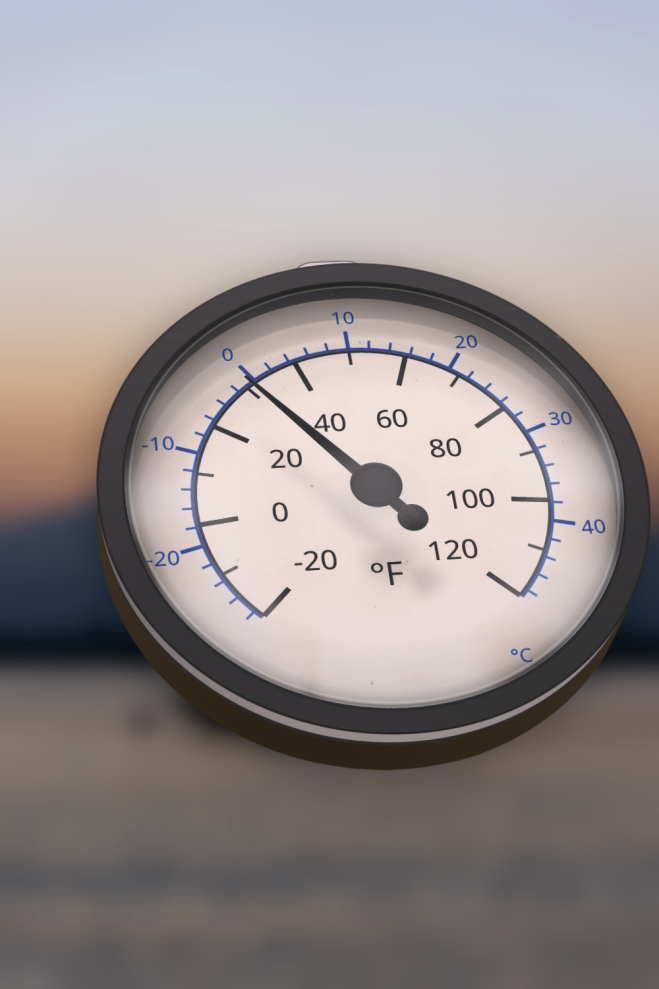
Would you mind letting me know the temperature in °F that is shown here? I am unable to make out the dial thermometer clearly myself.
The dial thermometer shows 30 °F
